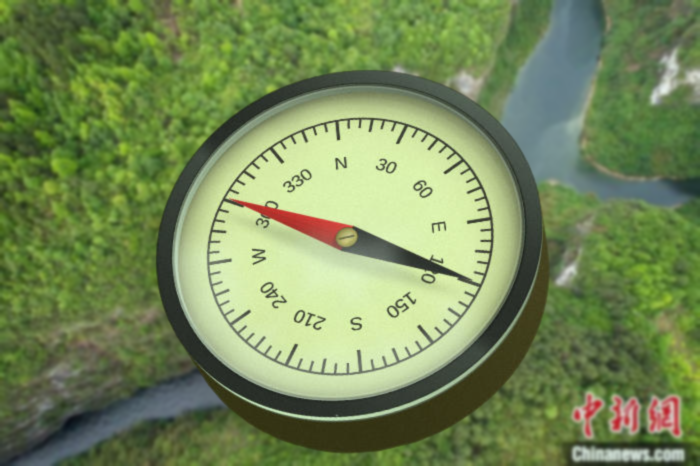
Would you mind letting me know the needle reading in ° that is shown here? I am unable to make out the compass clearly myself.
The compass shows 300 °
